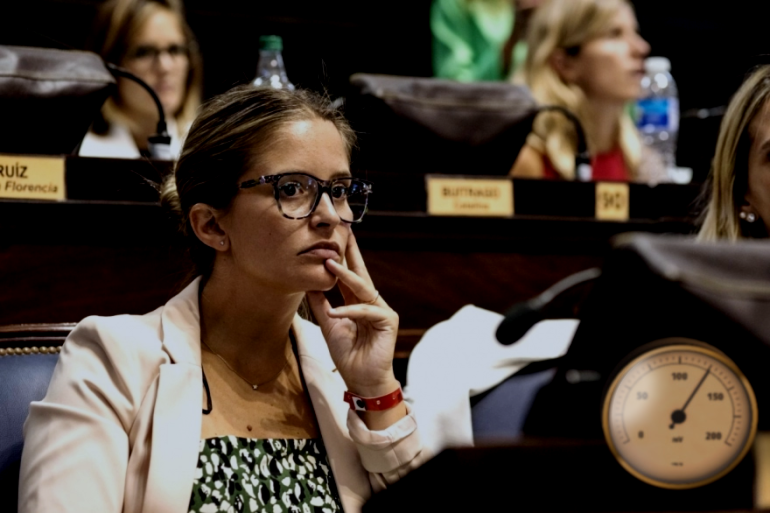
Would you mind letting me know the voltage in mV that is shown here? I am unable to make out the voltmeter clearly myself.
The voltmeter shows 125 mV
